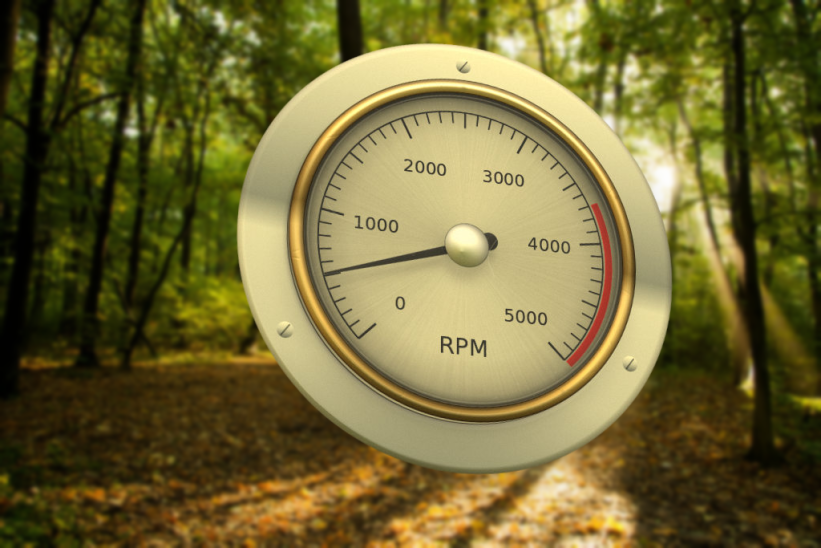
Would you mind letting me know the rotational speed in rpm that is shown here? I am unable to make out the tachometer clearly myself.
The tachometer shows 500 rpm
